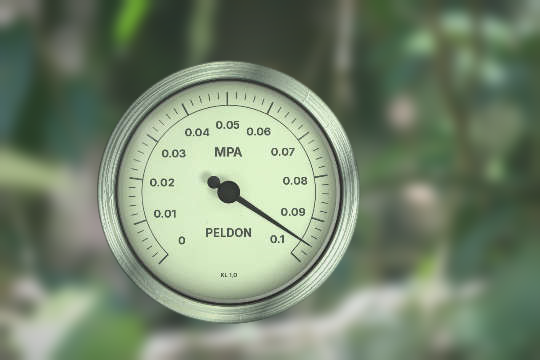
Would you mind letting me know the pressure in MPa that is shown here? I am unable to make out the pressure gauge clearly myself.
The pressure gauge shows 0.096 MPa
